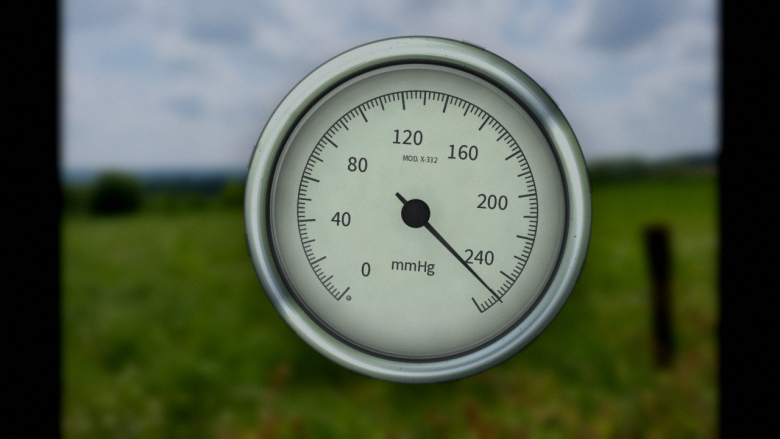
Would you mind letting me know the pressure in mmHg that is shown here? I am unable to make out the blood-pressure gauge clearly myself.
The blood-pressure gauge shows 250 mmHg
